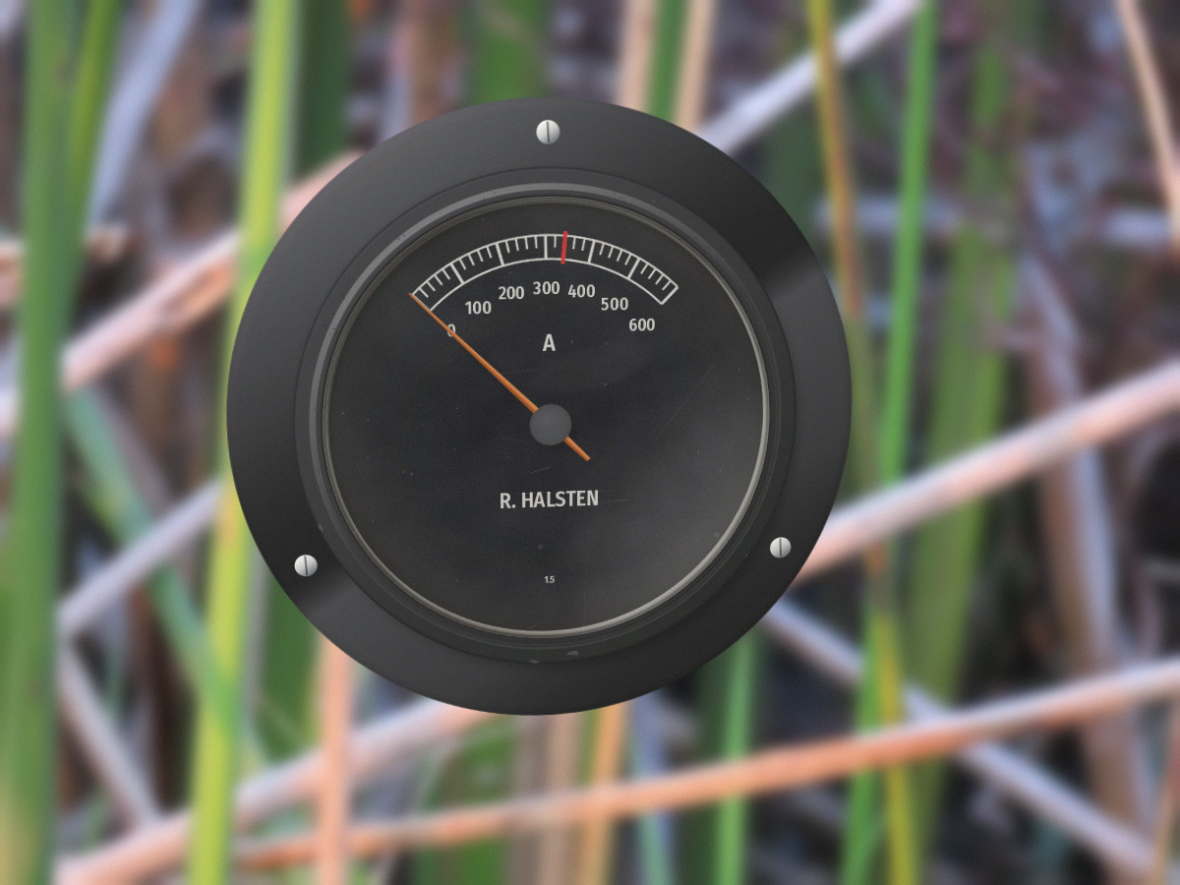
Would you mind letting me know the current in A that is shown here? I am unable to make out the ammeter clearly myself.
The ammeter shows 0 A
